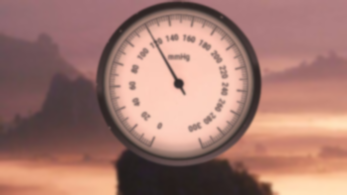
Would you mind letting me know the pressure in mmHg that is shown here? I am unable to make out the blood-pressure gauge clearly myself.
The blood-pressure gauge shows 120 mmHg
